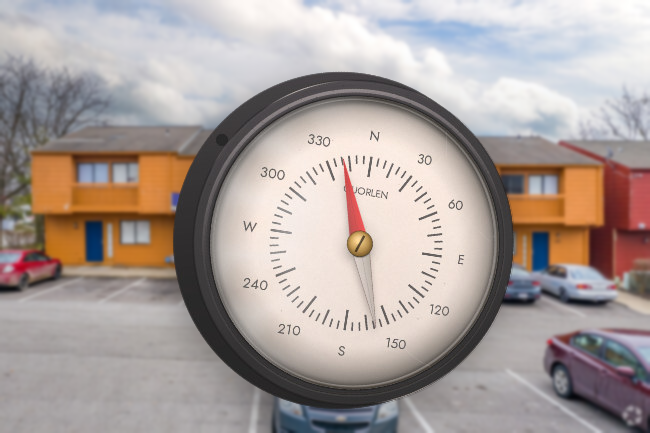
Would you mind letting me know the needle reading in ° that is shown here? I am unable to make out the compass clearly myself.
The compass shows 340 °
